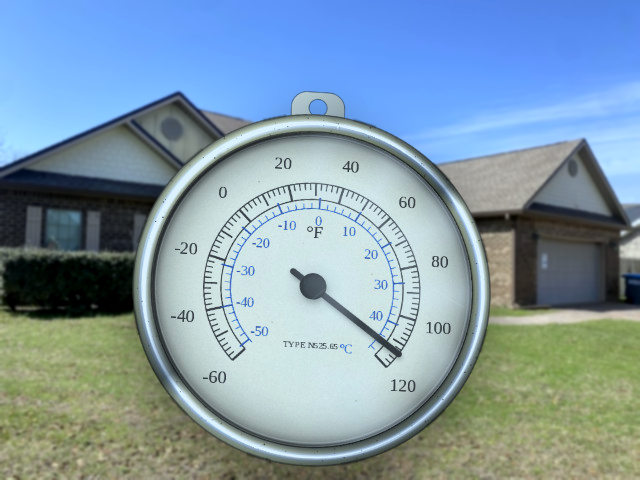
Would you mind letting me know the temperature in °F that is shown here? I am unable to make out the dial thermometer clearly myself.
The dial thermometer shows 114 °F
